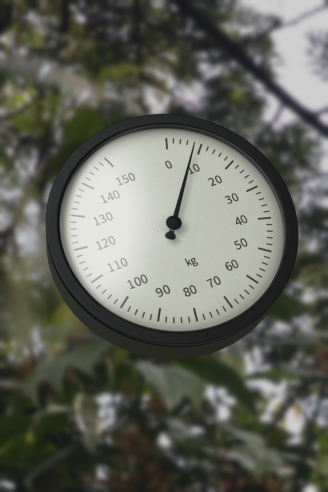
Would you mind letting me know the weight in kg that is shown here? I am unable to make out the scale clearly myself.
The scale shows 8 kg
